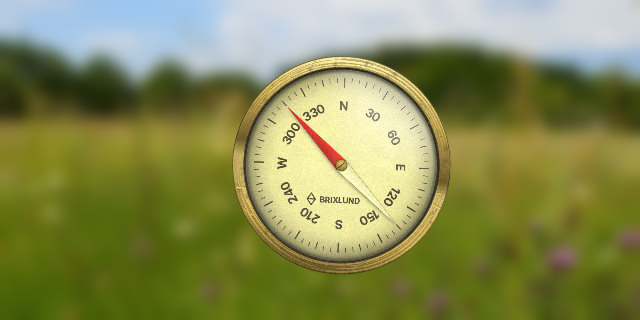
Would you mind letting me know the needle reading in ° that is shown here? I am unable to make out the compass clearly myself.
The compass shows 315 °
